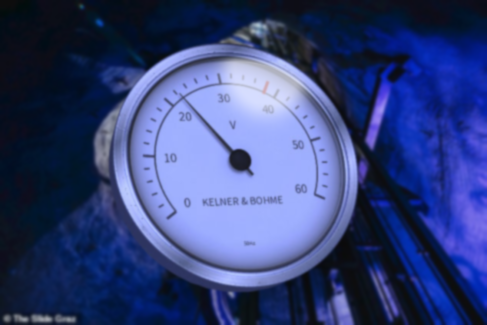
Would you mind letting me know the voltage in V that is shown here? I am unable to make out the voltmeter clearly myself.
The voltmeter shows 22 V
